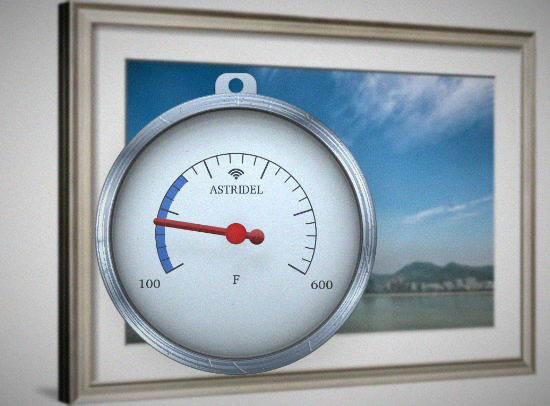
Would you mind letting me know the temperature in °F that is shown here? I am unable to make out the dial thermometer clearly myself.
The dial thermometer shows 180 °F
